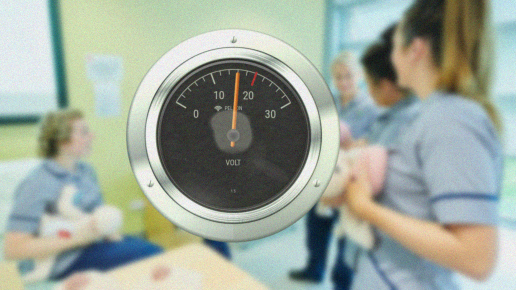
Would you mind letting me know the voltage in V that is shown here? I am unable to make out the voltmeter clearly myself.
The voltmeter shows 16 V
